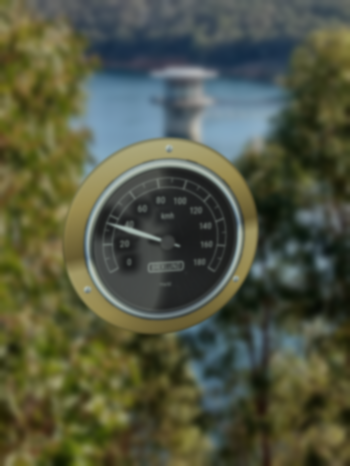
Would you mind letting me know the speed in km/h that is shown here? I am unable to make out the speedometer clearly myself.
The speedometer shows 35 km/h
